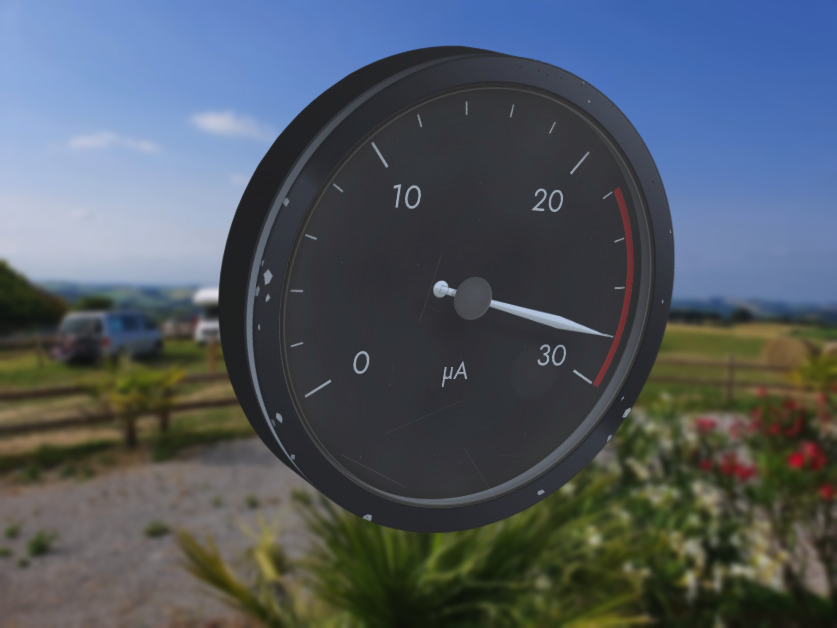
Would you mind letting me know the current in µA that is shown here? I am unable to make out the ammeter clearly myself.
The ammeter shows 28 µA
